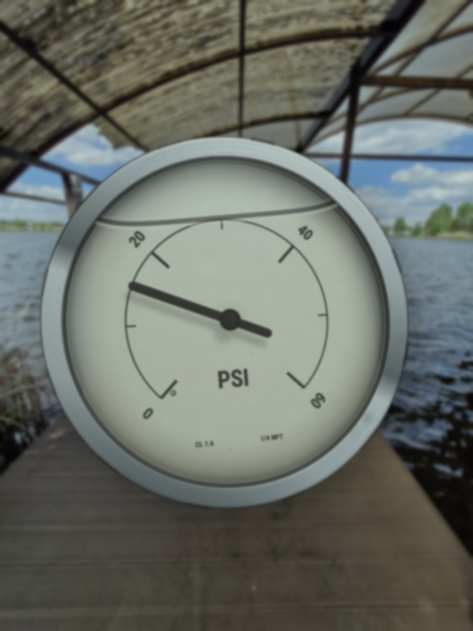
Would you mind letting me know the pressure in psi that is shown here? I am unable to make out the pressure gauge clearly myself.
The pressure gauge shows 15 psi
